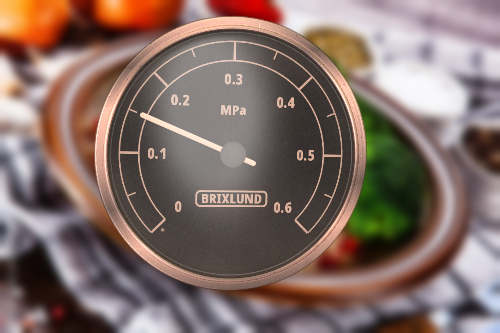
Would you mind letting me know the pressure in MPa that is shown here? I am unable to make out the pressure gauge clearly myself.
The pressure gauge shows 0.15 MPa
